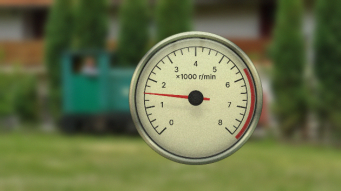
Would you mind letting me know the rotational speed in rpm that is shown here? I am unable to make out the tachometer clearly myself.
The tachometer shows 1500 rpm
